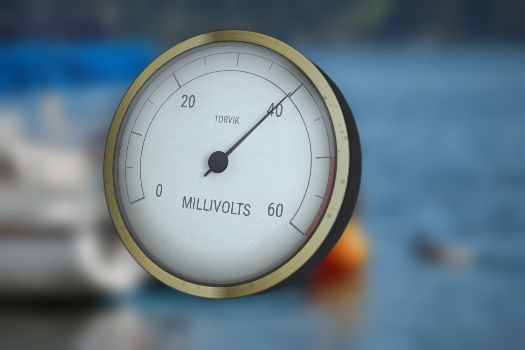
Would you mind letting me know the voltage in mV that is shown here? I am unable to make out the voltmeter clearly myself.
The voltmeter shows 40 mV
